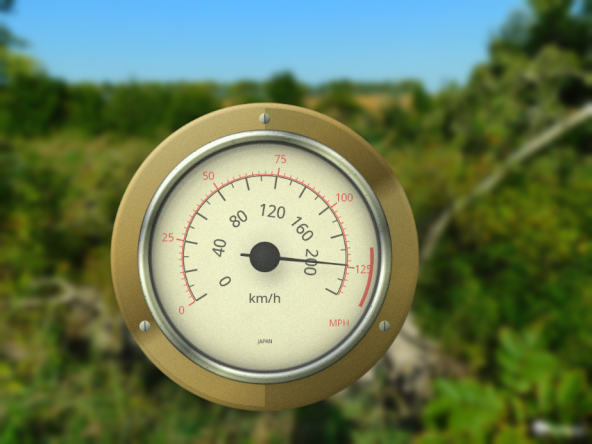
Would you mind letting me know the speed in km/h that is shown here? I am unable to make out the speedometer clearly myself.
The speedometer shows 200 km/h
